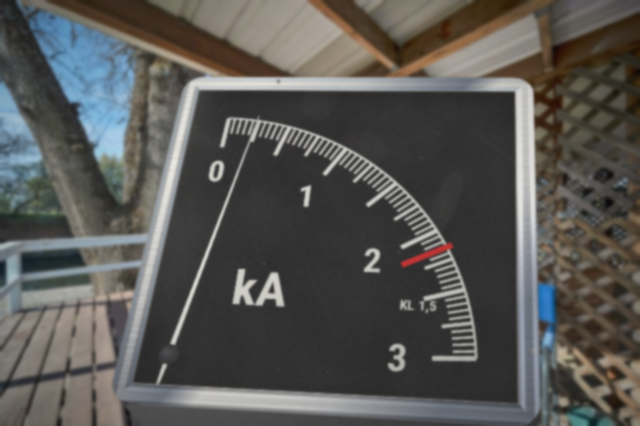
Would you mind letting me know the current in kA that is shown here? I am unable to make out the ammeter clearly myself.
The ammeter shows 0.25 kA
